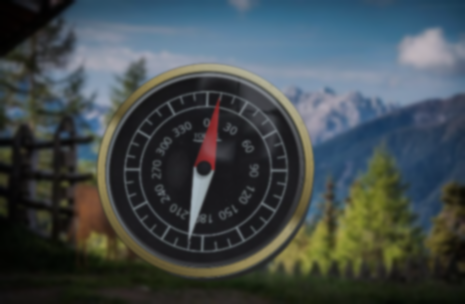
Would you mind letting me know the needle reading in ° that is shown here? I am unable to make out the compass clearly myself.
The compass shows 10 °
